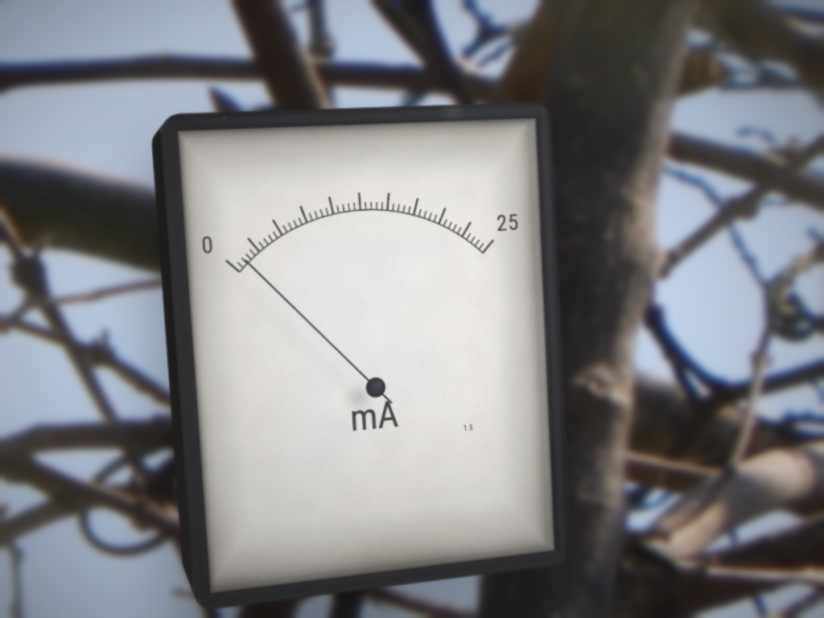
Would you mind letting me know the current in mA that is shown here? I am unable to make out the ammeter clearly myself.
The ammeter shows 1 mA
